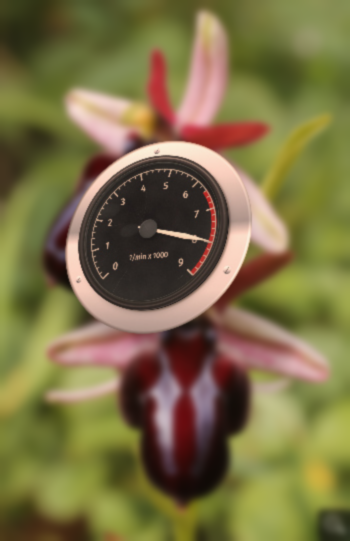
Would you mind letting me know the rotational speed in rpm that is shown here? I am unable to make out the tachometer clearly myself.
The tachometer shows 8000 rpm
